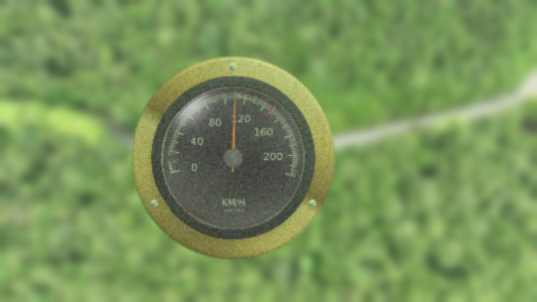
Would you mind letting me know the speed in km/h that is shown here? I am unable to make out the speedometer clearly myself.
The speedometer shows 110 km/h
